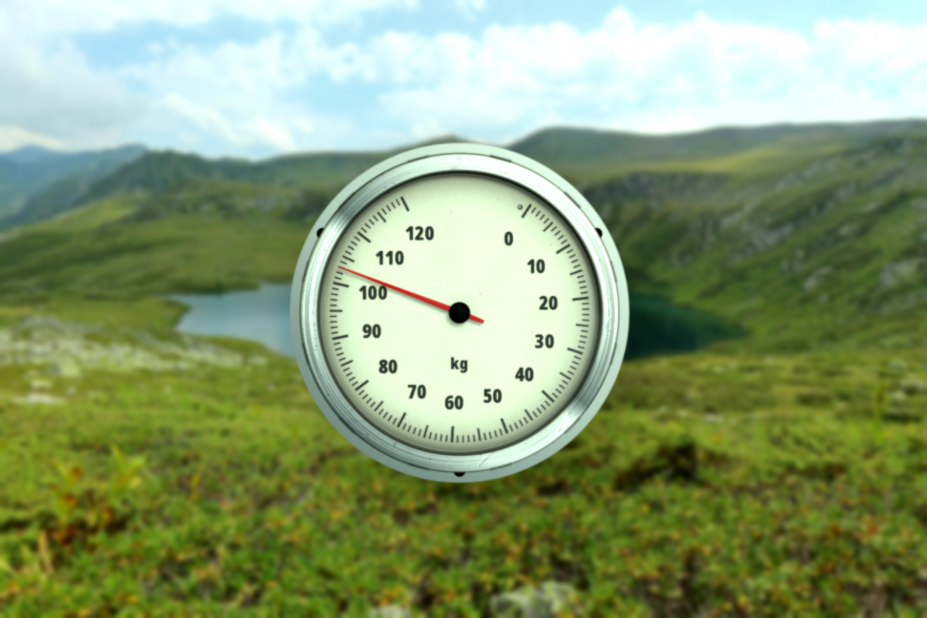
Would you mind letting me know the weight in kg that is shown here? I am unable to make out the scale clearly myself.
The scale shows 103 kg
